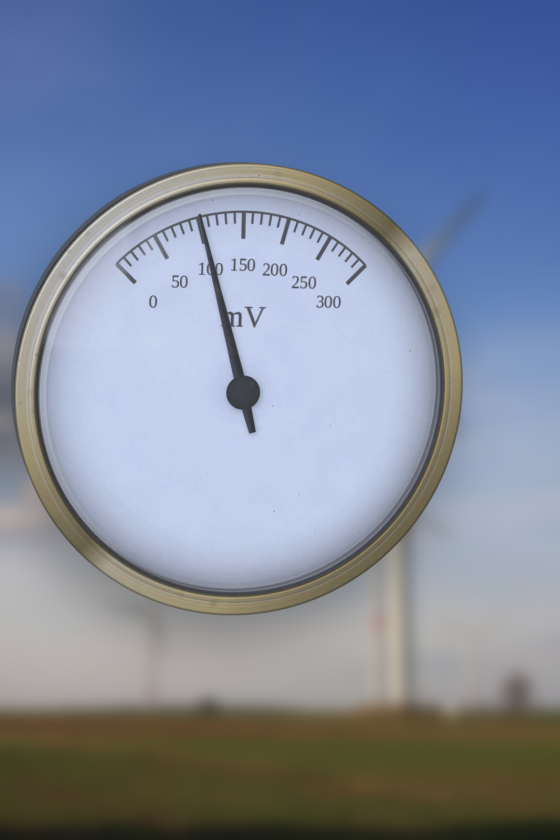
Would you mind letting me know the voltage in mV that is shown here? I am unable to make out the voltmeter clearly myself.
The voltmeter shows 100 mV
